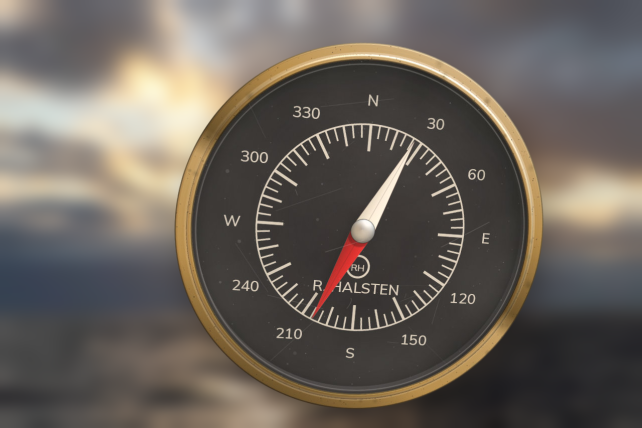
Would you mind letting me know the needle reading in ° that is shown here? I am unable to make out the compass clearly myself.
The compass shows 205 °
